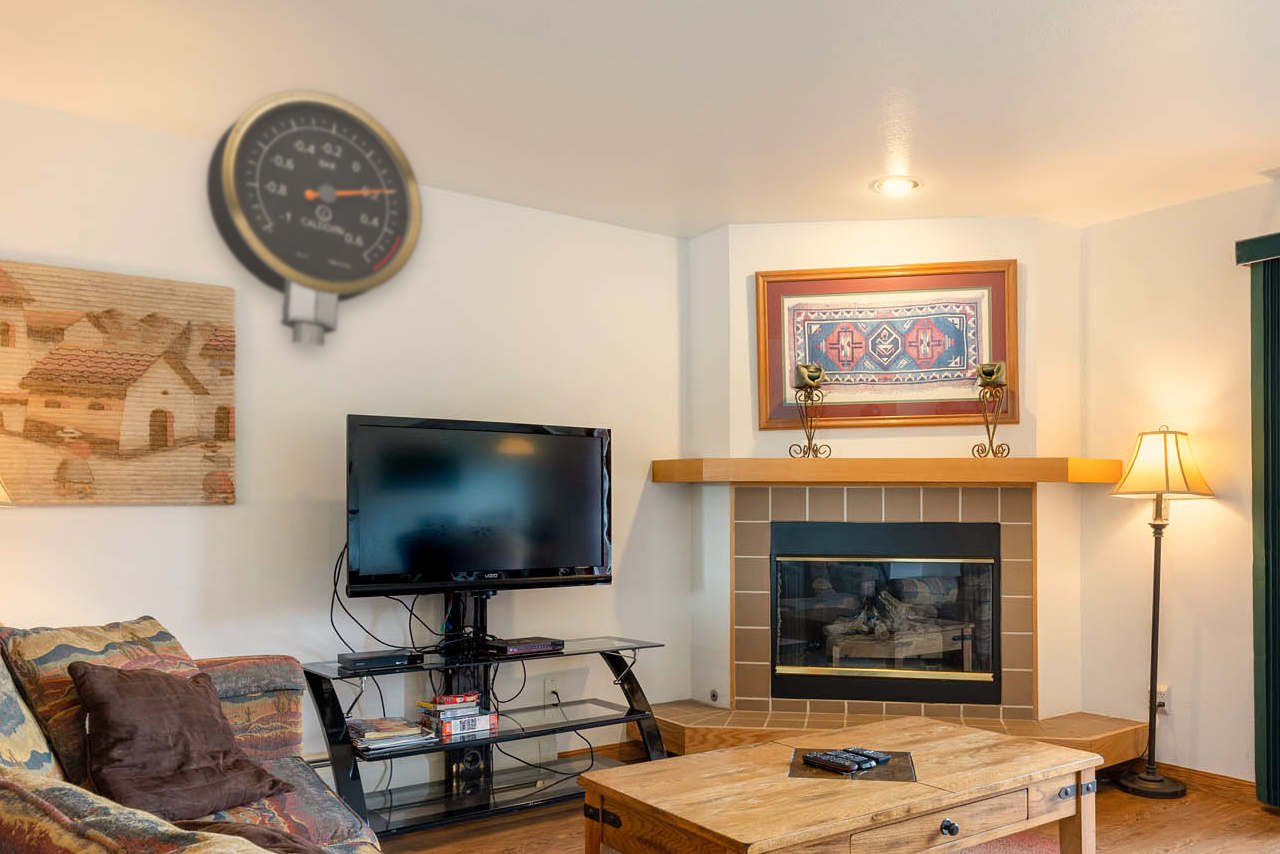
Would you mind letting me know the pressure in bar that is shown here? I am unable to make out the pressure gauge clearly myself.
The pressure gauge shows 0.2 bar
